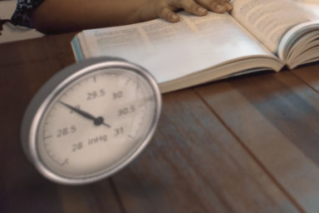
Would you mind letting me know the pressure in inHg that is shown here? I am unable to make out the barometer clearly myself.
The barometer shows 29 inHg
